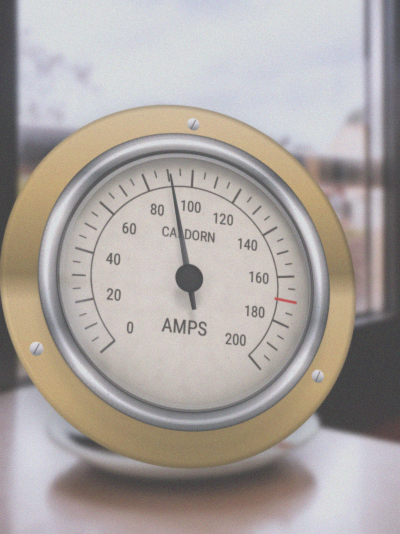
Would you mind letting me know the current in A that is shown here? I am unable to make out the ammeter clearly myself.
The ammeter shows 90 A
